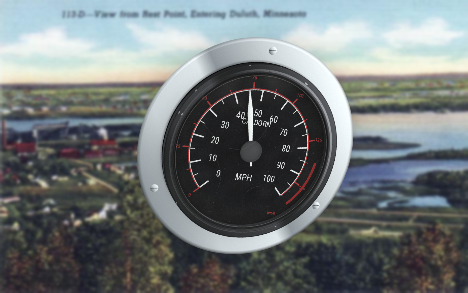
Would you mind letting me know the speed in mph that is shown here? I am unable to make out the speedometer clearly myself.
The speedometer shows 45 mph
